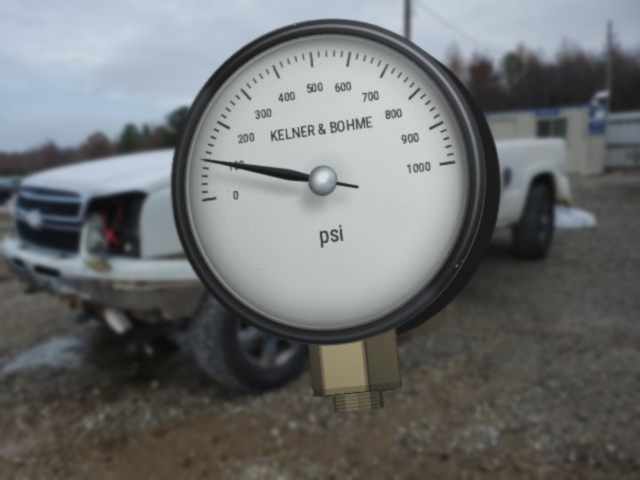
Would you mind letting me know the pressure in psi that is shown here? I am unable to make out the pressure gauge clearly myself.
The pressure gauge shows 100 psi
